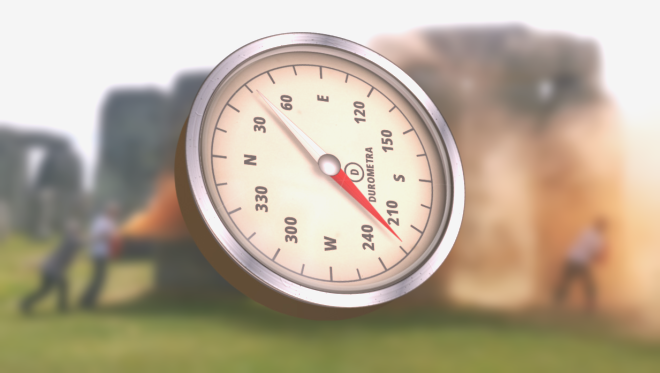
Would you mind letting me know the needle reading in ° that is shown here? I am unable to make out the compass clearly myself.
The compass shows 225 °
